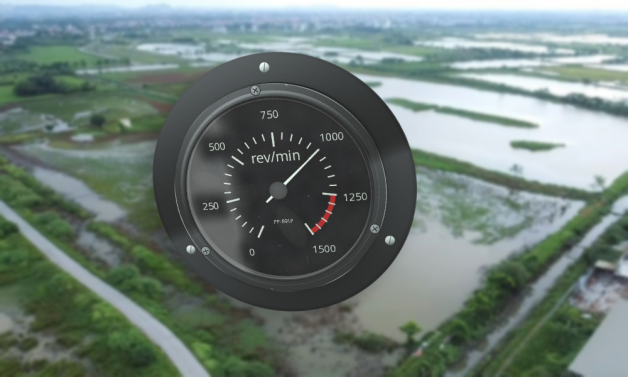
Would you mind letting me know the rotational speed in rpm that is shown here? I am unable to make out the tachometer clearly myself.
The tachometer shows 1000 rpm
